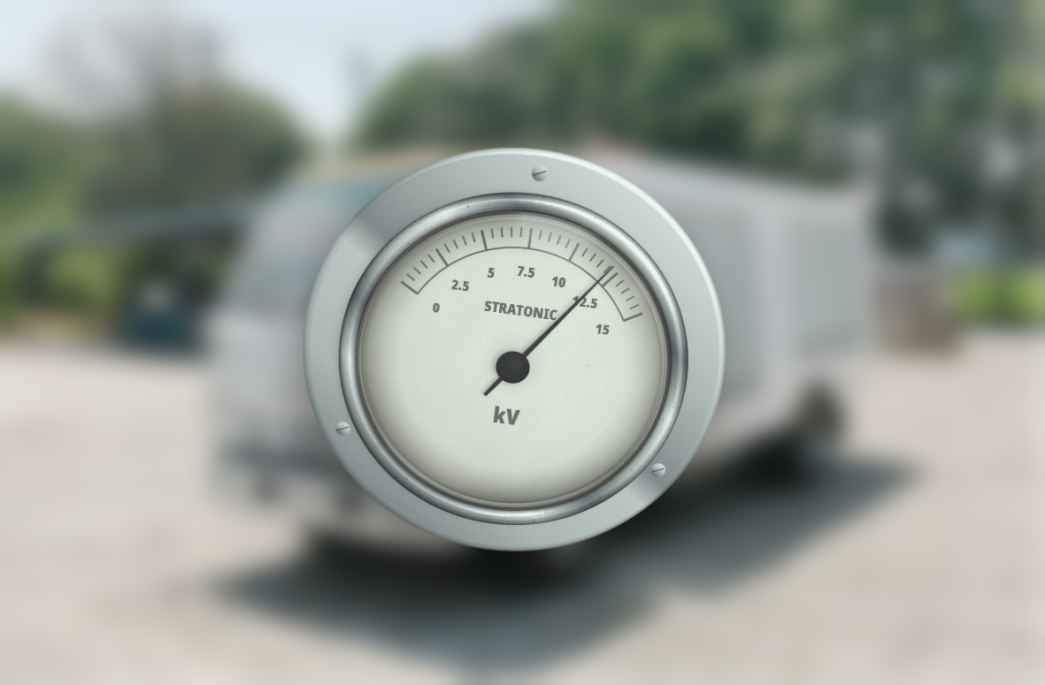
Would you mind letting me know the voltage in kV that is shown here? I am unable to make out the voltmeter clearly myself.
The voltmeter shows 12 kV
